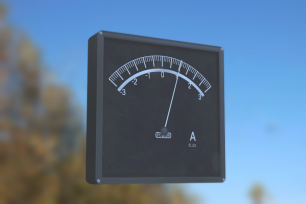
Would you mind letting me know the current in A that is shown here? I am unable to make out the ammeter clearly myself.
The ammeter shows 1 A
